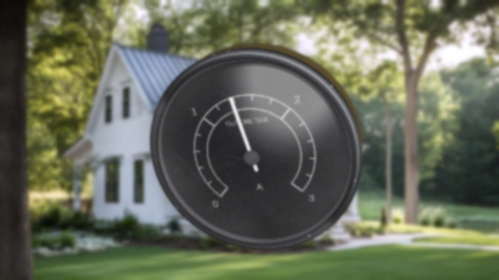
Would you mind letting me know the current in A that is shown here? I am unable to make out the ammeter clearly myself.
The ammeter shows 1.4 A
